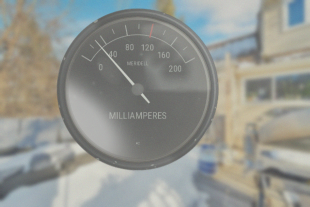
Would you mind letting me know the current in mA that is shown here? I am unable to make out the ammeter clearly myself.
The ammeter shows 30 mA
